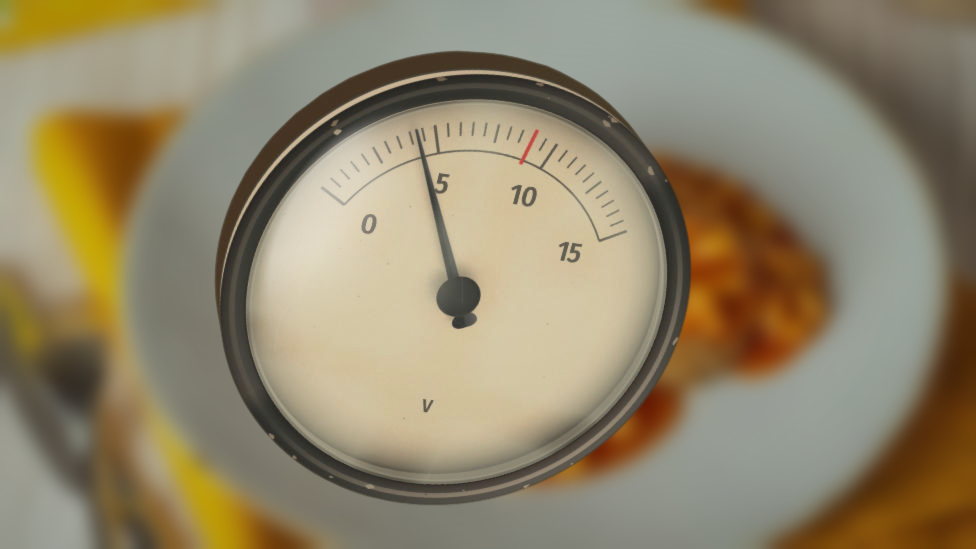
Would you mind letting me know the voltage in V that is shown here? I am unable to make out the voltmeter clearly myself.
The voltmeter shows 4.25 V
